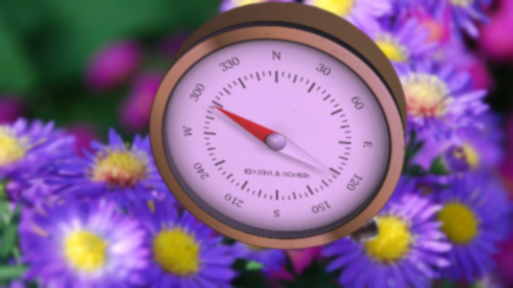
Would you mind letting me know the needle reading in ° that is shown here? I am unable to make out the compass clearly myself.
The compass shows 300 °
